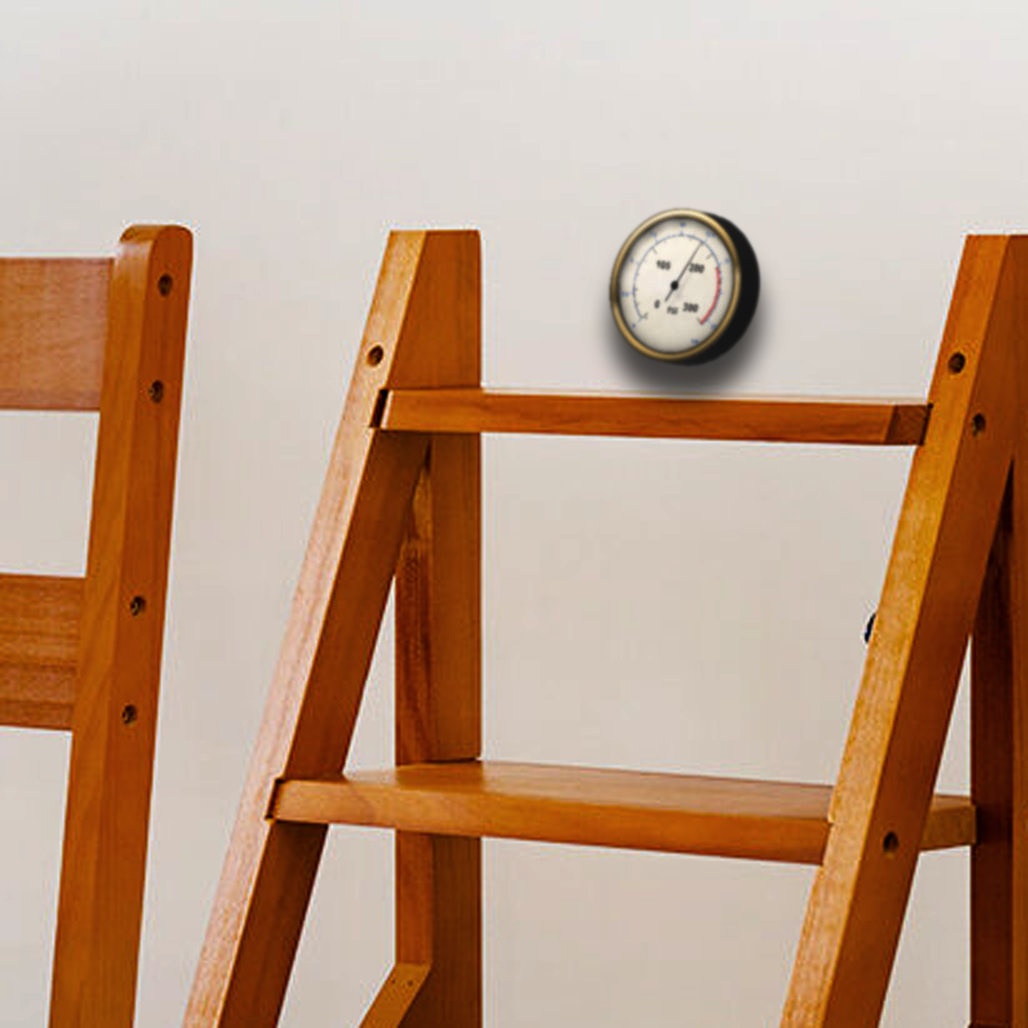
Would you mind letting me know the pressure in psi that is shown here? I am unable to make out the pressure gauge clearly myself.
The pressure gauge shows 180 psi
